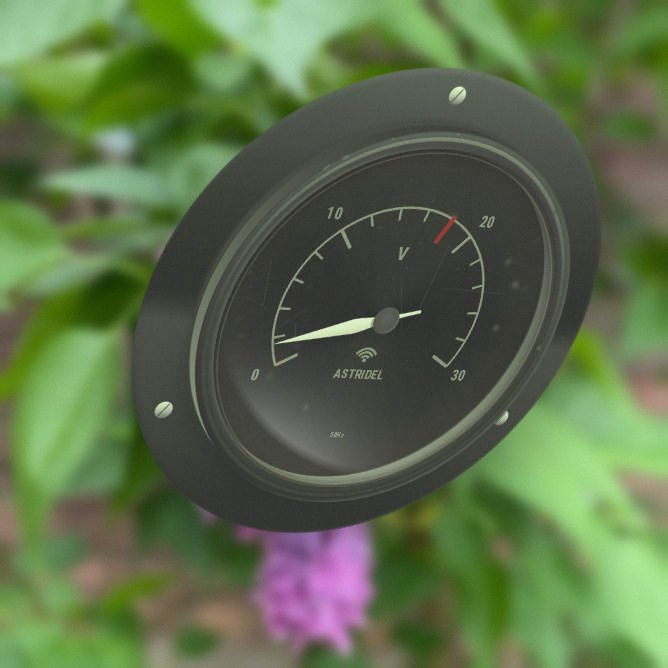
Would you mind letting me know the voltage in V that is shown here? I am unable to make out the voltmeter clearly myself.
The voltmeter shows 2 V
